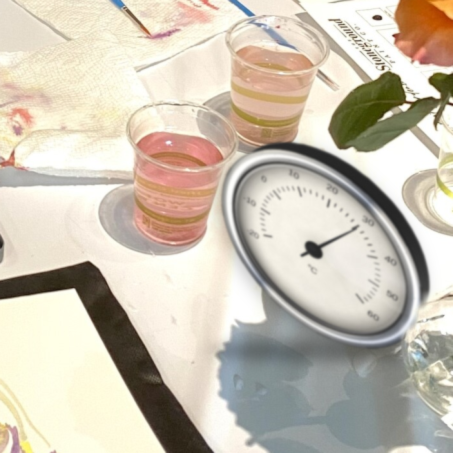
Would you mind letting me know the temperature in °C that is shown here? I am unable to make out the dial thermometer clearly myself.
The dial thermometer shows 30 °C
